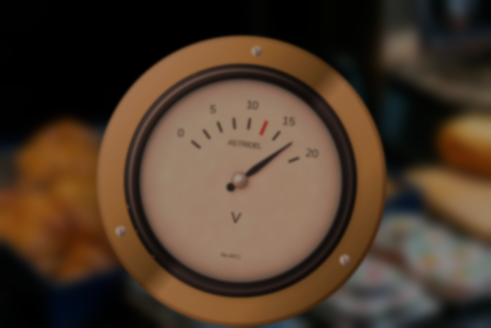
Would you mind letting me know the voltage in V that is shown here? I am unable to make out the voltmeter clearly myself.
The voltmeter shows 17.5 V
